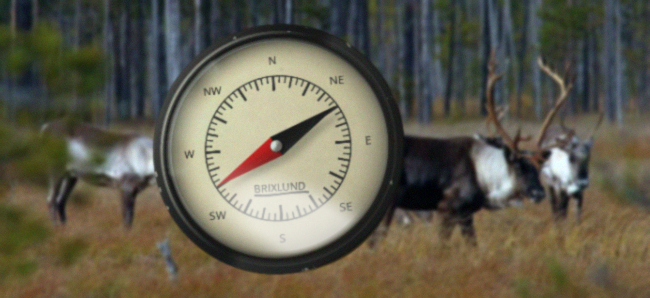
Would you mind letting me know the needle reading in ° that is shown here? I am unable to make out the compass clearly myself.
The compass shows 240 °
